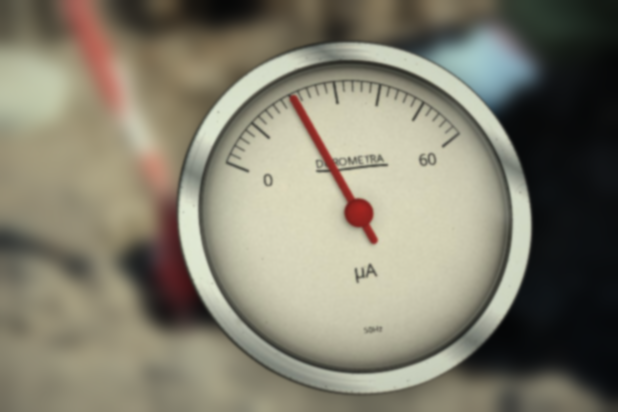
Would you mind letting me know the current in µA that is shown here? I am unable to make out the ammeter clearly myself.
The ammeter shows 20 µA
